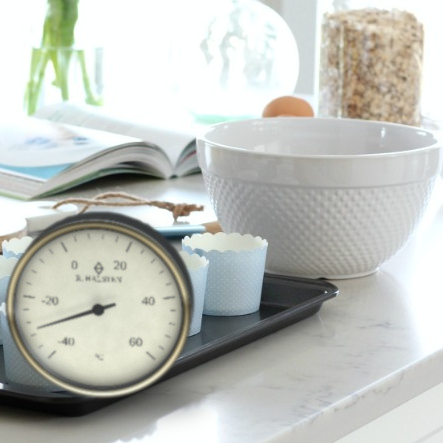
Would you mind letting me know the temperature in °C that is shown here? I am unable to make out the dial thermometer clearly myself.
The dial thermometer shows -30 °C
